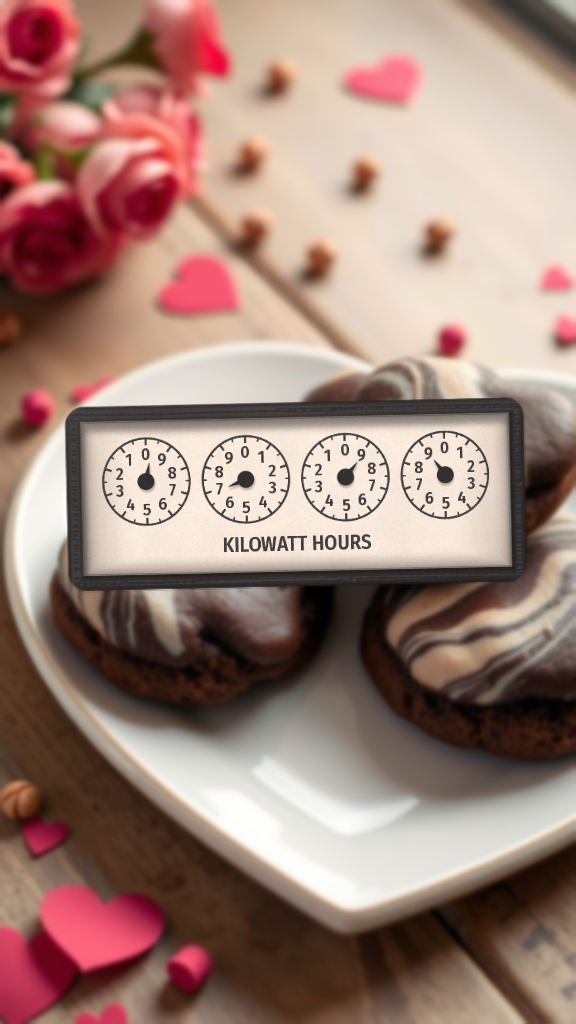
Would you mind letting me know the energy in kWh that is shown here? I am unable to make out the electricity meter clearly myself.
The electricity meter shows 9689 kWh
